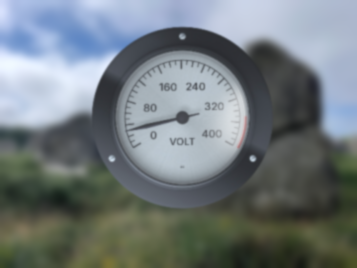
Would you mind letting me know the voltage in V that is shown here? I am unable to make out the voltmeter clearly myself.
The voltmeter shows 30 V
